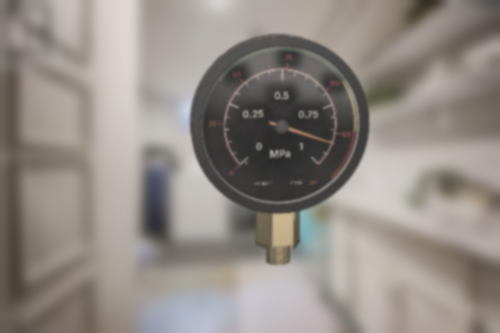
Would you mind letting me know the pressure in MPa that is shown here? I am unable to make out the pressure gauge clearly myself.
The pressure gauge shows 0.9 MPa
